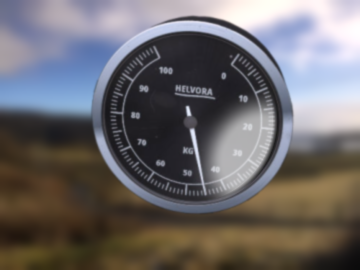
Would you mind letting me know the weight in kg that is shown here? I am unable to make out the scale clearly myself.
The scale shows 45 kg
